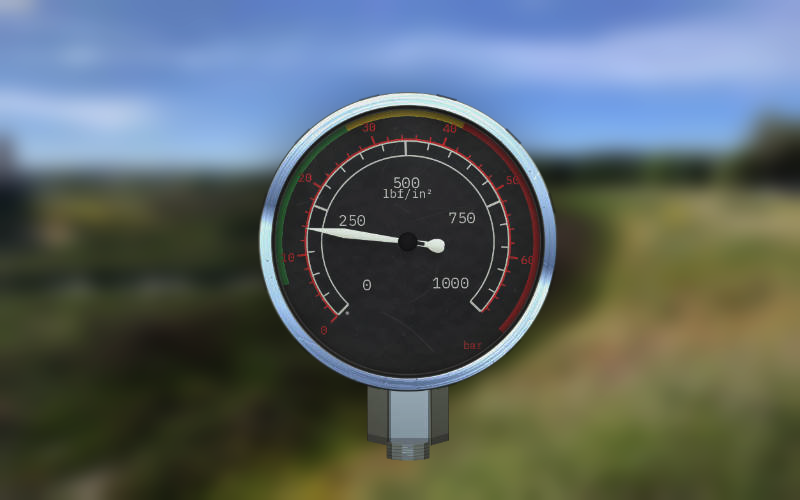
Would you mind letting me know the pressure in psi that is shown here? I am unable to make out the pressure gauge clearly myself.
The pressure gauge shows 200 psi
